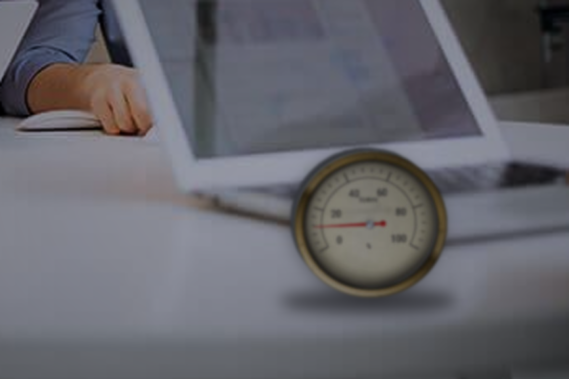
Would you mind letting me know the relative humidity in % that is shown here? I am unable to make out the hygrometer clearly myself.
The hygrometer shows 12 %
